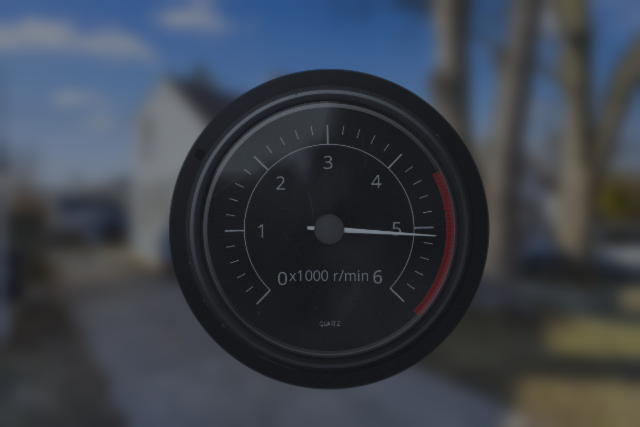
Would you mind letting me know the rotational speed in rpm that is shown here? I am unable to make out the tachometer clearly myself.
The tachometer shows 5100 rpm
